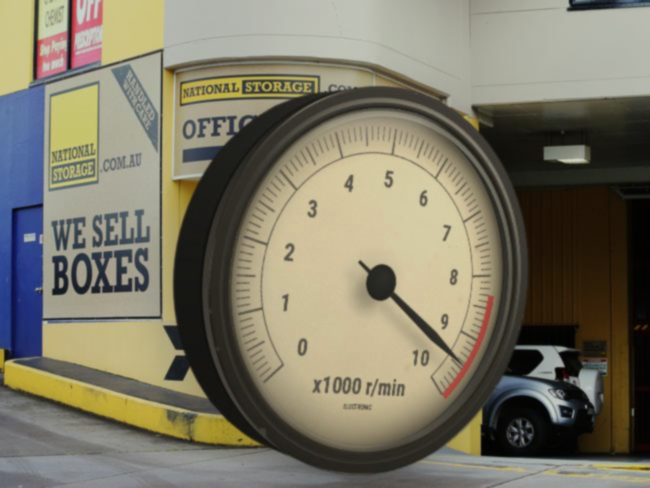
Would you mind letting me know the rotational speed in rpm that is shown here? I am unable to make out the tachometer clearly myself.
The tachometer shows 9500 rpm
